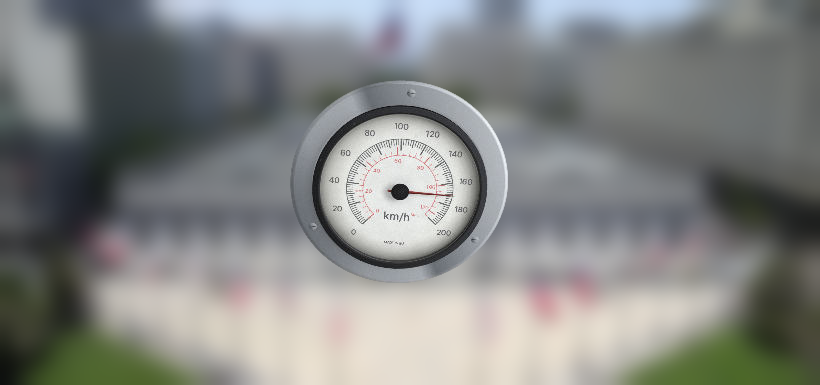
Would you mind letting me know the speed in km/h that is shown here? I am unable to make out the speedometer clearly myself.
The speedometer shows 170 km/h
